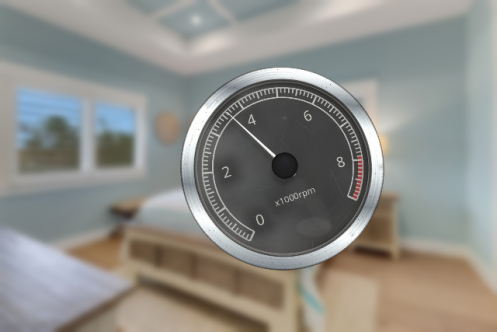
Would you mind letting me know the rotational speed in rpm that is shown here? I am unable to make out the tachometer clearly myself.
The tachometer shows 3600 rpm
